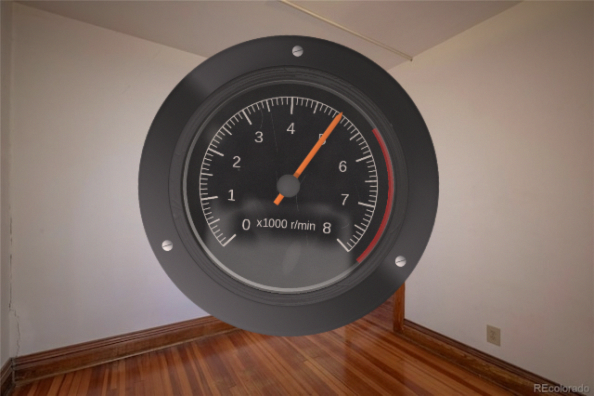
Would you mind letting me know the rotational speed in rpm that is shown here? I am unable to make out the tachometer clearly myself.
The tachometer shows 5000 rpm
